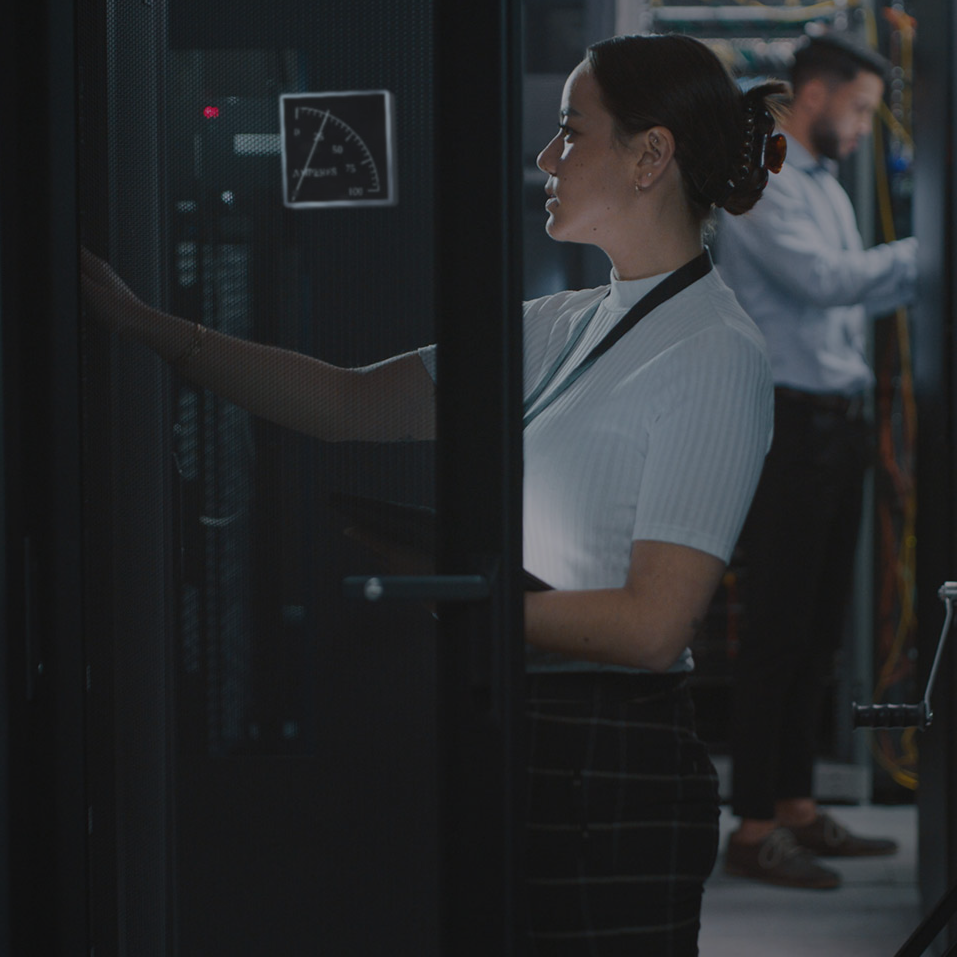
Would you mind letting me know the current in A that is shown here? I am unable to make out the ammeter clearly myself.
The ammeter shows 25 A
